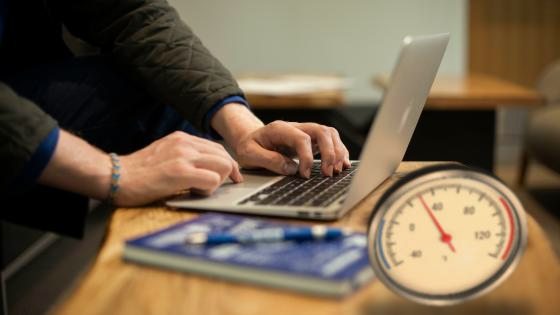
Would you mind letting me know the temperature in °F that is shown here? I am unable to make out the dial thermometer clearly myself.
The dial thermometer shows 30 °F
